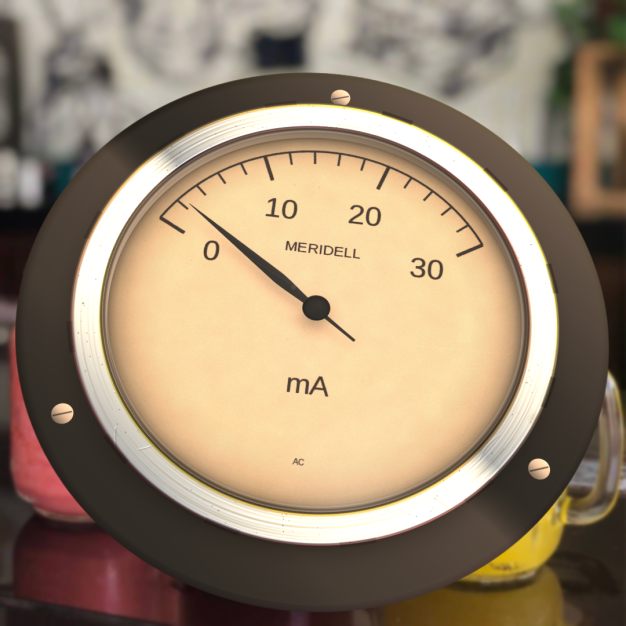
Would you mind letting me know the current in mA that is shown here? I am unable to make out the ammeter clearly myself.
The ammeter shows 2 mA
